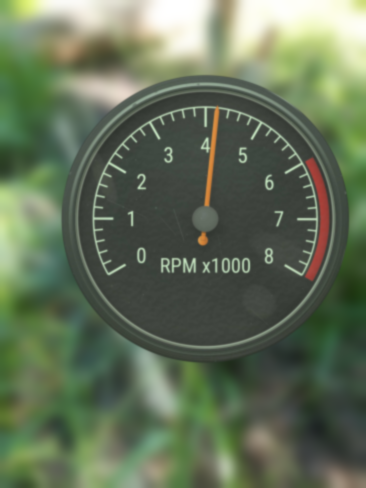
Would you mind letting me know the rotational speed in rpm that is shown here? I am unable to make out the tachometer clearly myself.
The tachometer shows 4200 rpm
